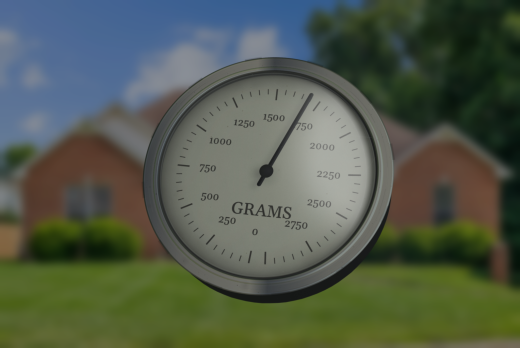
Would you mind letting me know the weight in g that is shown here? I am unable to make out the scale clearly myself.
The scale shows 1700 g
